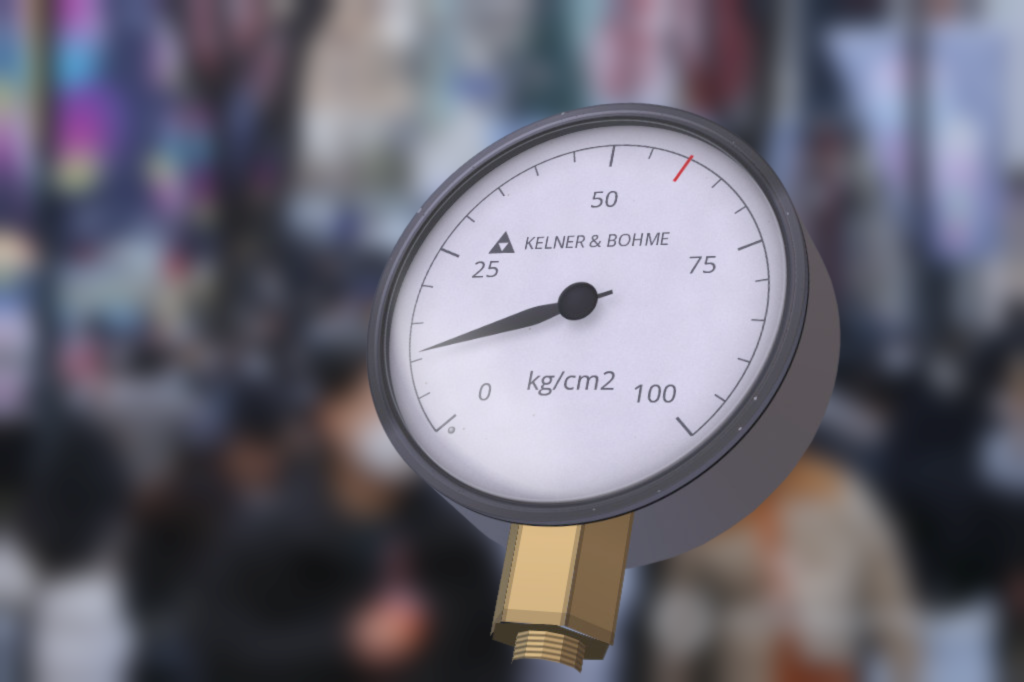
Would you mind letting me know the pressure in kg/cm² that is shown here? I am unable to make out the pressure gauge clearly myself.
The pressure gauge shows 10 kg/cm²
